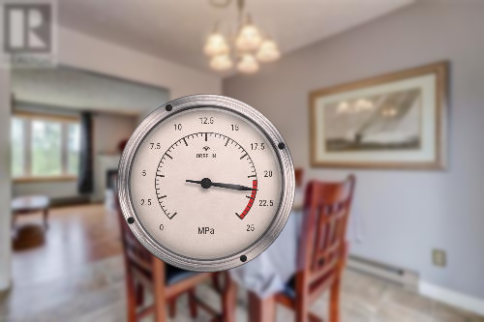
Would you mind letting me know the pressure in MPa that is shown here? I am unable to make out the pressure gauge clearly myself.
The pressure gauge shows 21.5 MPa
